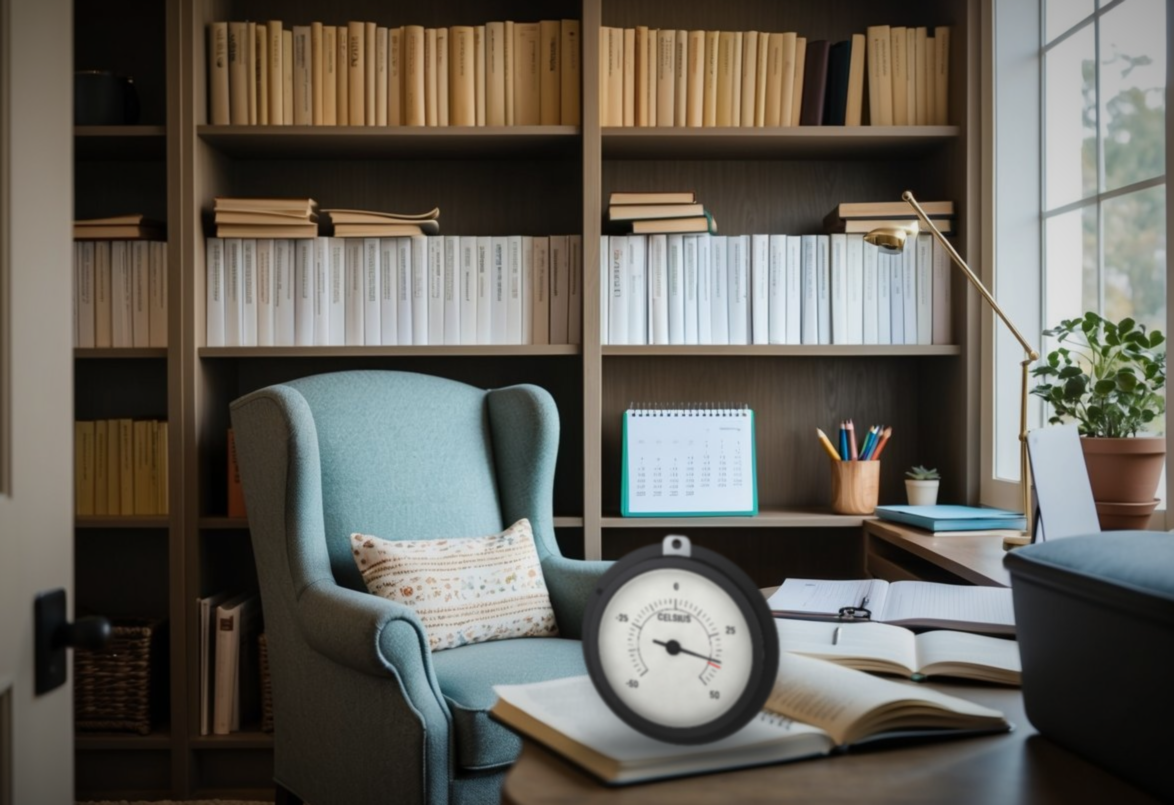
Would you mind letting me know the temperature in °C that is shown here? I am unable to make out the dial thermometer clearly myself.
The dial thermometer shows 37.5 °C
